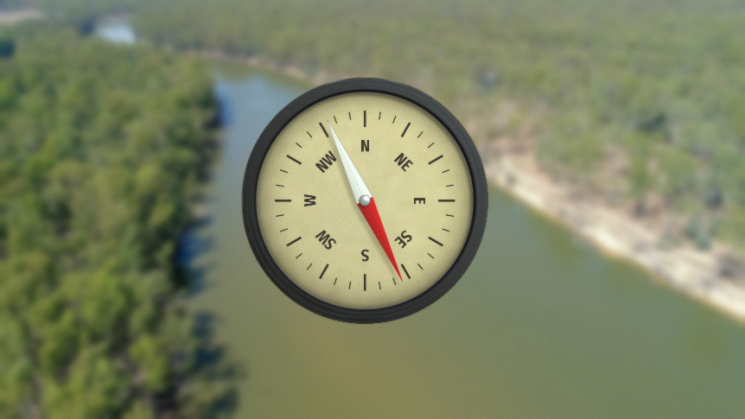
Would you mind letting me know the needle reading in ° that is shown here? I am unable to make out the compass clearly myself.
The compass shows 155 °
